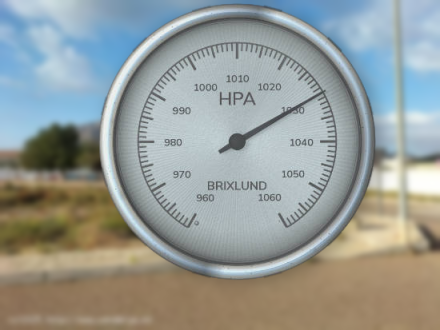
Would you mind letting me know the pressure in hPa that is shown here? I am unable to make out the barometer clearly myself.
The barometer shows 1030 hPa
